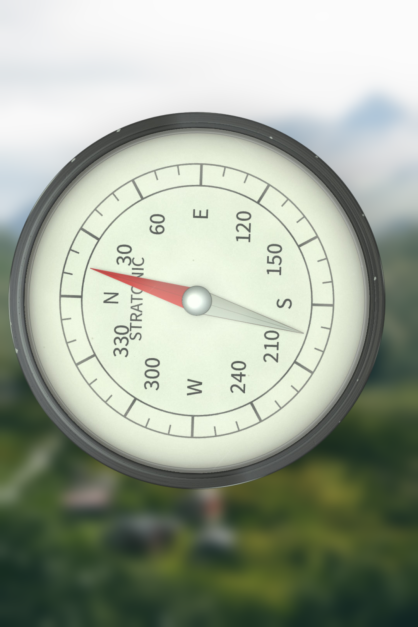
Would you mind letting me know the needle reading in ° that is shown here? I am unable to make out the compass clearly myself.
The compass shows 15 °
